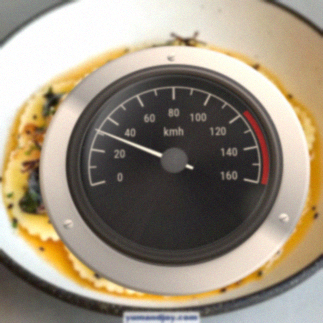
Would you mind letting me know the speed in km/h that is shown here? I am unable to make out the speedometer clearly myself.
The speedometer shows 30 km/h
